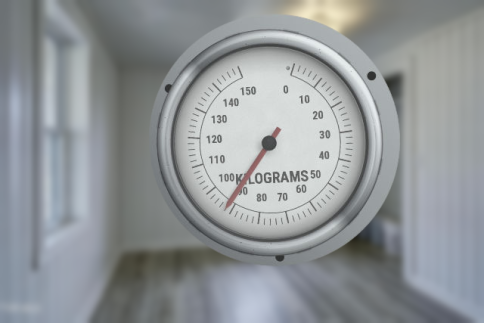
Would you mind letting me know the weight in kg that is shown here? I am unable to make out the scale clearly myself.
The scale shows 92 kg
